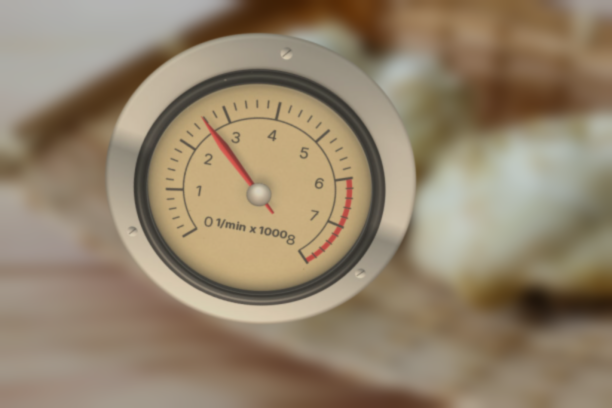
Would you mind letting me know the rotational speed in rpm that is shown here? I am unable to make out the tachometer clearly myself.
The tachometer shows 2600 rpm
